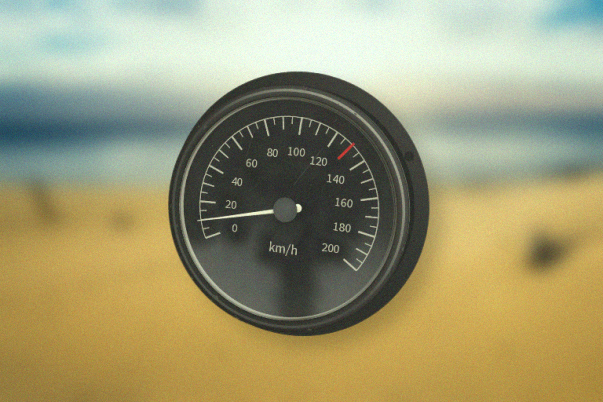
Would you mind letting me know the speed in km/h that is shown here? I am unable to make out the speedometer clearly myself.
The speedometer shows 10 km/h
